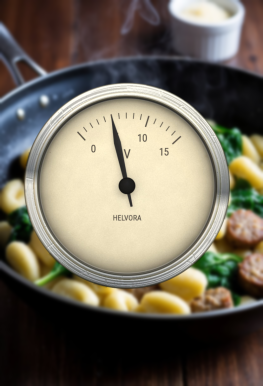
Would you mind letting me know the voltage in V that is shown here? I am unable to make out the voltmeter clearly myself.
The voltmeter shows 5 V
